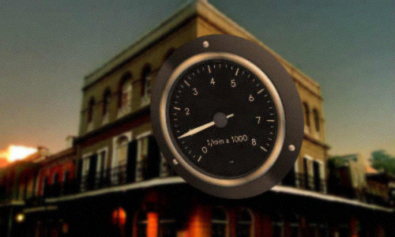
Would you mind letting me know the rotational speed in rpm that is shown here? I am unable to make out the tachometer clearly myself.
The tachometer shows 1000 rpm
